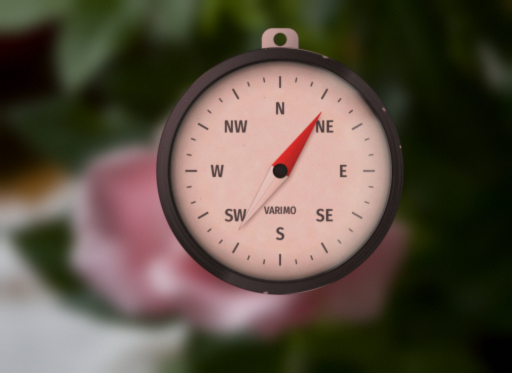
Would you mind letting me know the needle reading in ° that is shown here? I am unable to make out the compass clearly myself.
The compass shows 35 °
